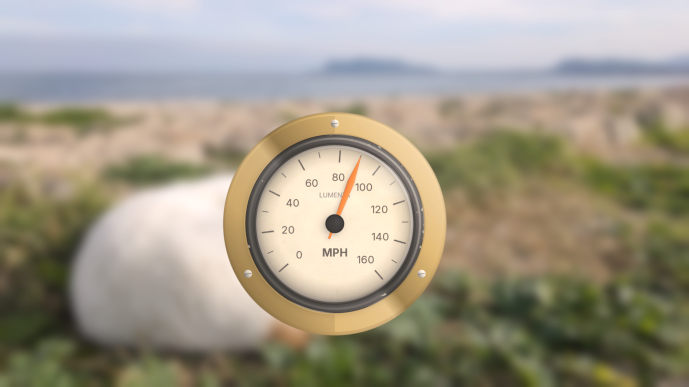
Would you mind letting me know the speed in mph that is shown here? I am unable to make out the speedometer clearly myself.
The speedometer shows 90 mph
